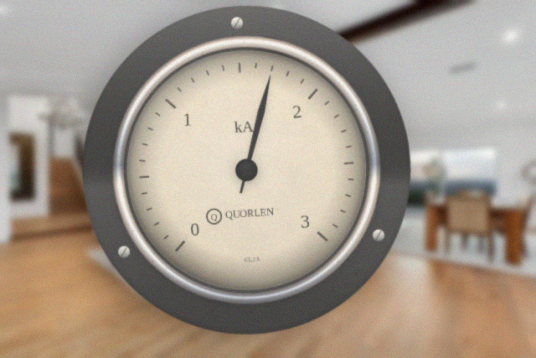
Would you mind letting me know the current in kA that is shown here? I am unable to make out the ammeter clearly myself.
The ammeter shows 1.7 kA
